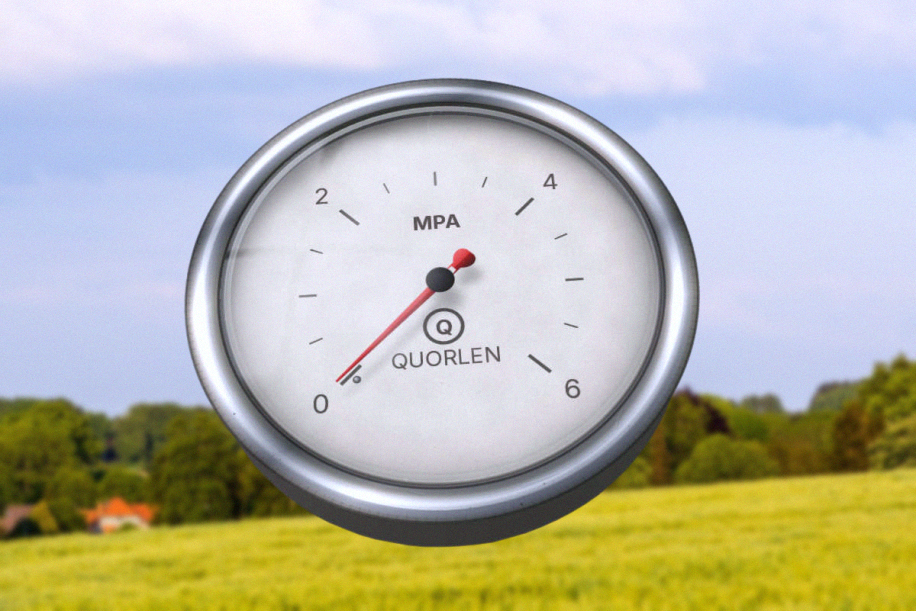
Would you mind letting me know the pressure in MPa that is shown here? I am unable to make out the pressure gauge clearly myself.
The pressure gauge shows 0 MPa
